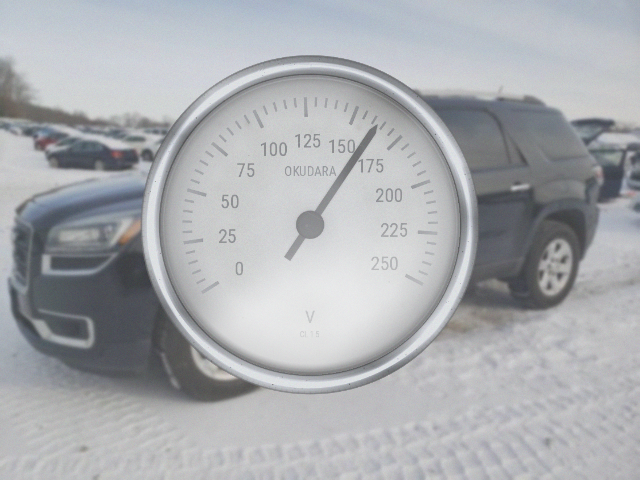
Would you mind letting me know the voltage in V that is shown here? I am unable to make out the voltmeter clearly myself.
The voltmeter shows 162.5 V
